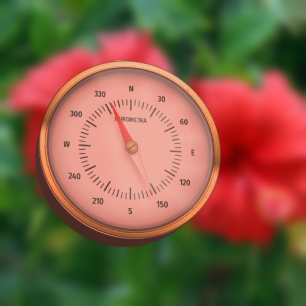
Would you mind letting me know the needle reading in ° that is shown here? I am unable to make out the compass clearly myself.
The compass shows 335 °
